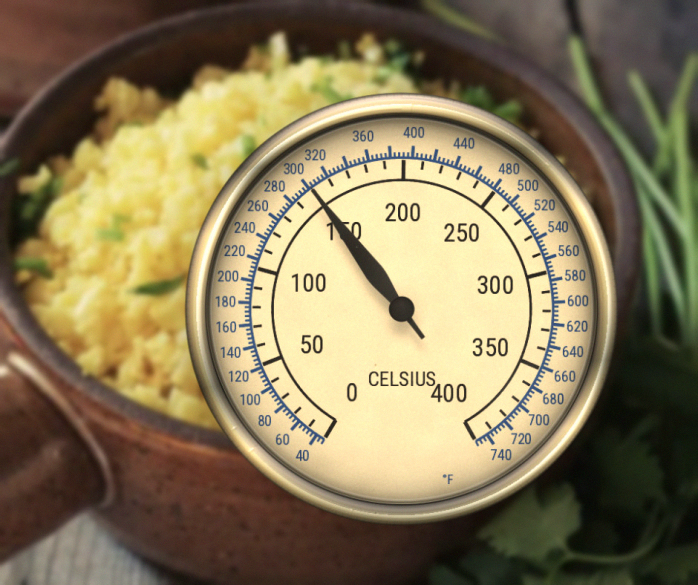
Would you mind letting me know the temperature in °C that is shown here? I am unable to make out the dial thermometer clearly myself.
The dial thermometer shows 150 °C
